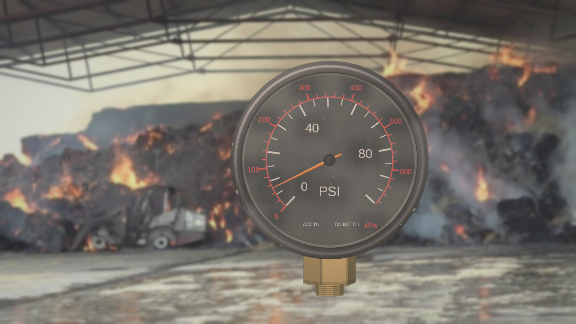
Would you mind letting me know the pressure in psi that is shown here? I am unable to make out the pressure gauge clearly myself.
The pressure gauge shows 7.5 psi
